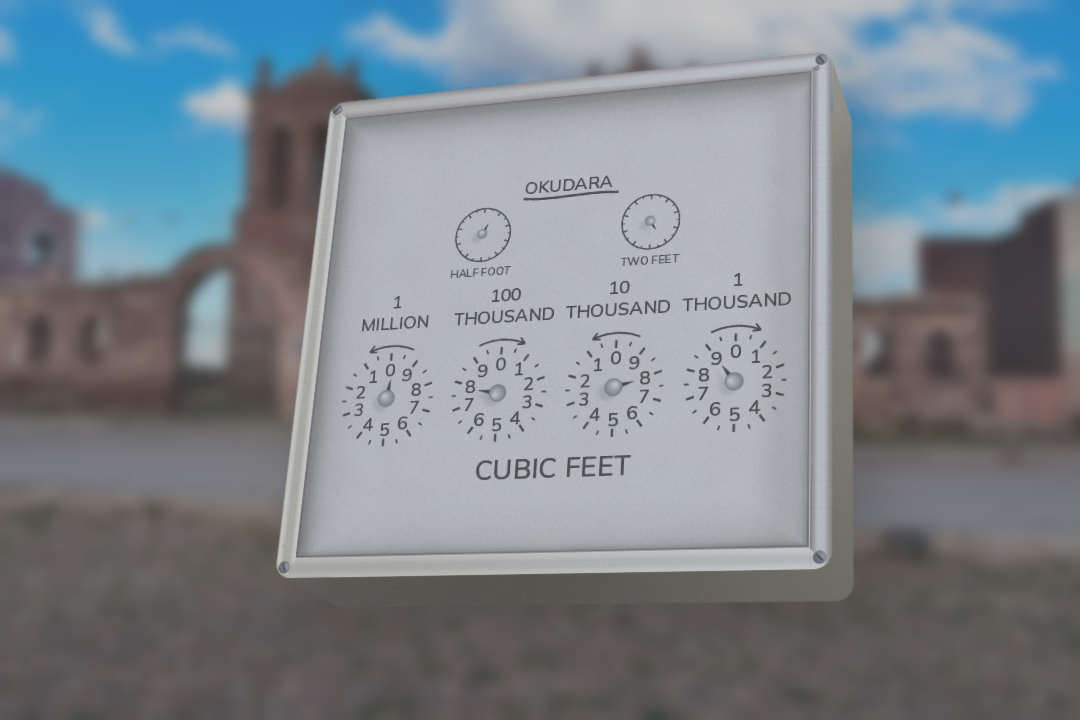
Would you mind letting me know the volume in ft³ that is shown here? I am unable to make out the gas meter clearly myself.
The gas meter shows 977900 ft³
